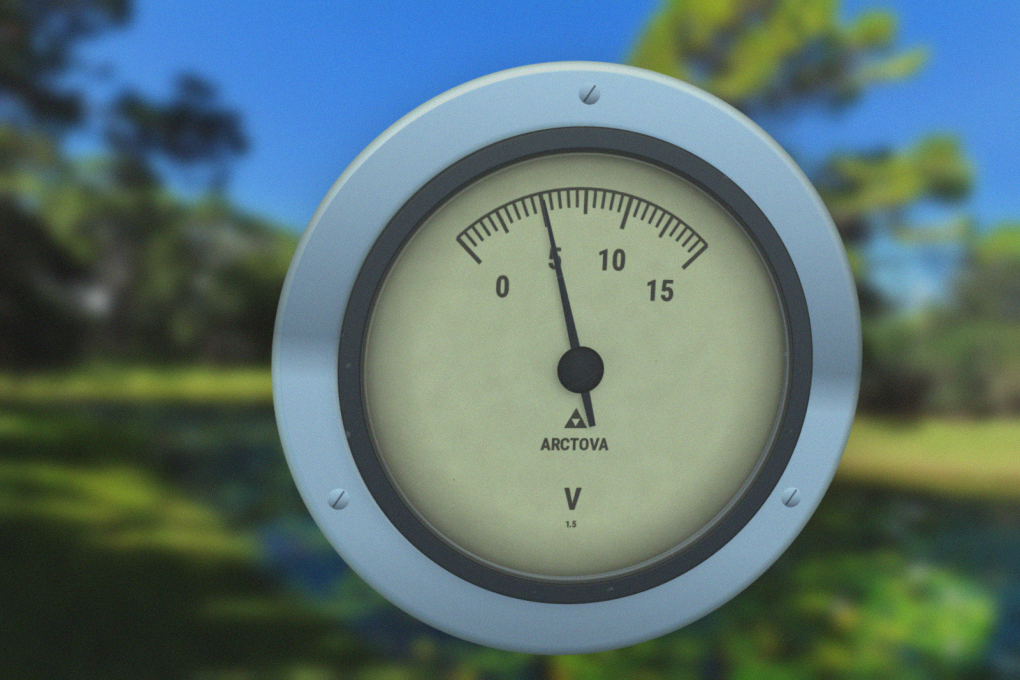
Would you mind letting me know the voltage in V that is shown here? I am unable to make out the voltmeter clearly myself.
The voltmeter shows 5 V
